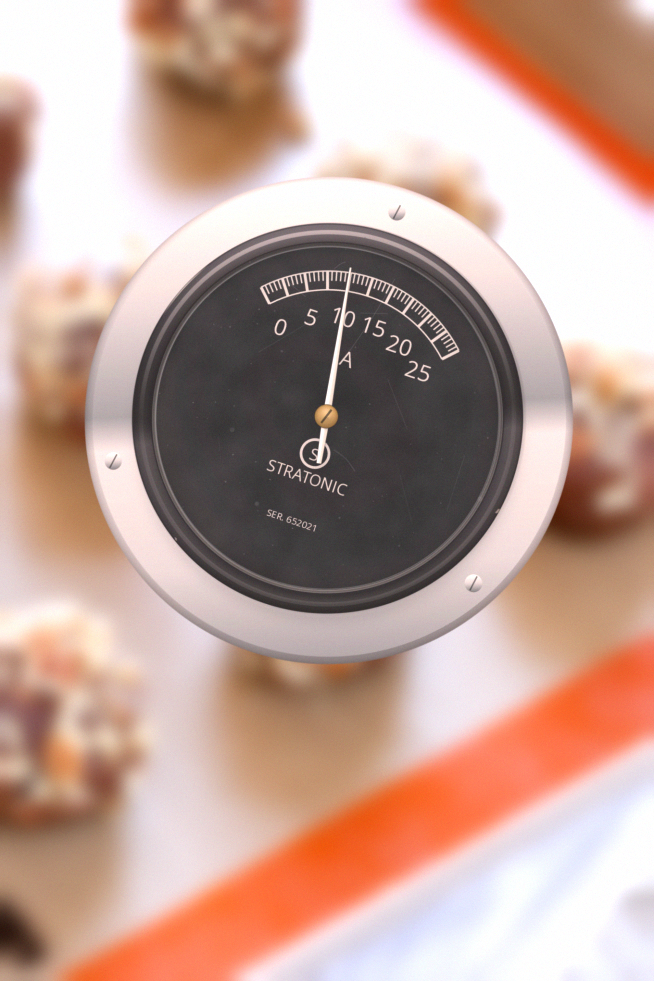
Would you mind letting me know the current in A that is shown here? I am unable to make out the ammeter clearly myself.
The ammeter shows 10 A
